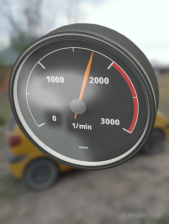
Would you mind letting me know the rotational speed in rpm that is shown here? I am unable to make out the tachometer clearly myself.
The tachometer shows 1750 rpm
